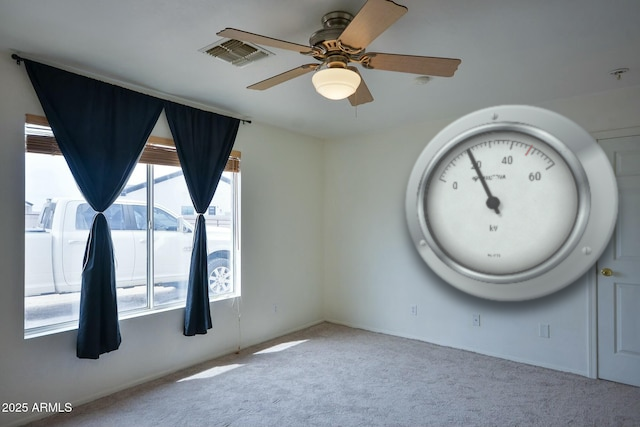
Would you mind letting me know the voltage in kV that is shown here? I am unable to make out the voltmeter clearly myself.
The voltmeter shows 20 kV
